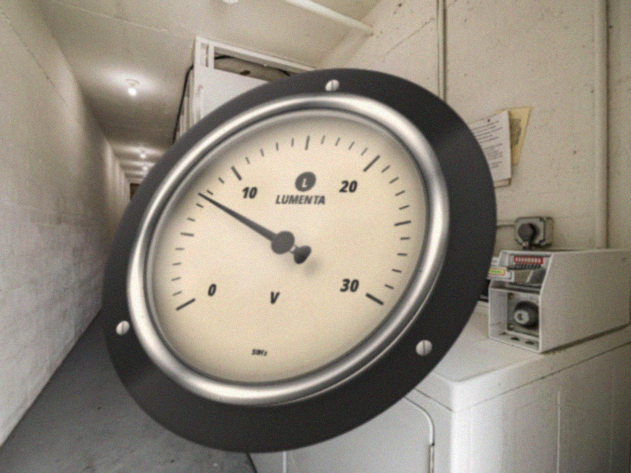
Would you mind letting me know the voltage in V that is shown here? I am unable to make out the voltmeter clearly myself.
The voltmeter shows 7.5 V
